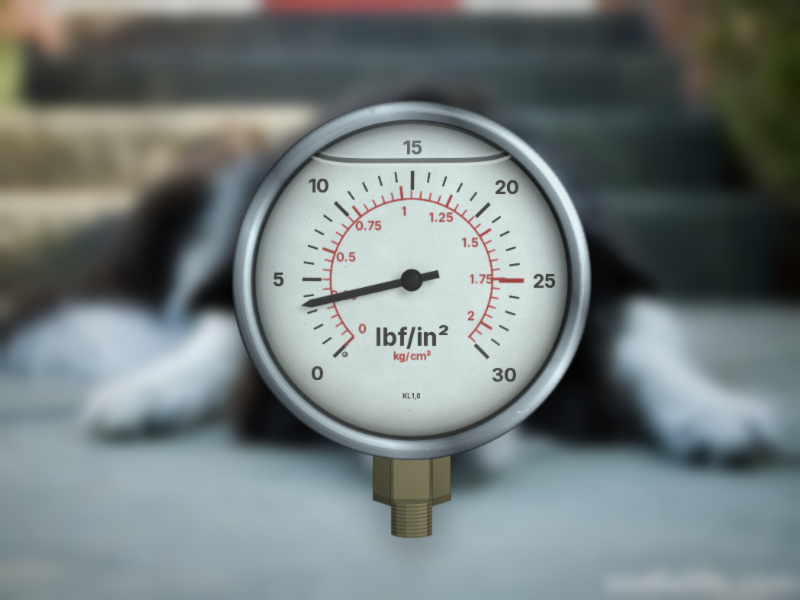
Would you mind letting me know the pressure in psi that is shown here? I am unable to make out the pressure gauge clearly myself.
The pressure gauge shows 3.5 psi
